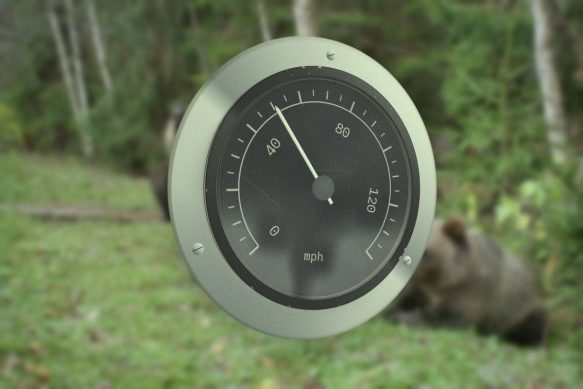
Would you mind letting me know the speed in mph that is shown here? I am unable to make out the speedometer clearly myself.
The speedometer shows 50 mph
